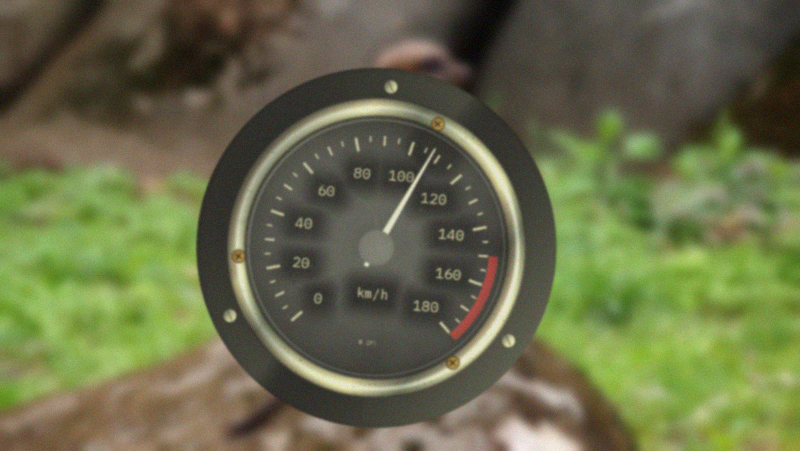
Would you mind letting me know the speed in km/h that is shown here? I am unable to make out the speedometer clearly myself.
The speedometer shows 107.5 km/h
